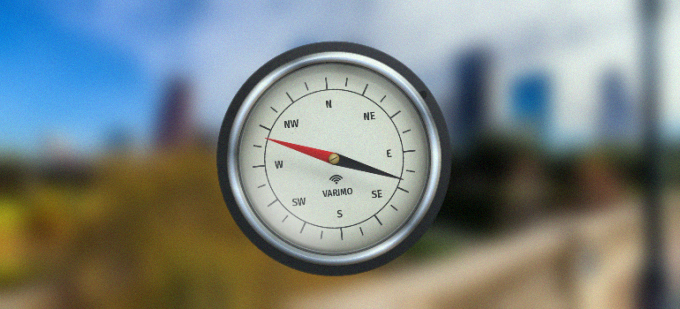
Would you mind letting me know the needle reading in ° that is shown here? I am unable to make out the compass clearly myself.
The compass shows 292.5 °
